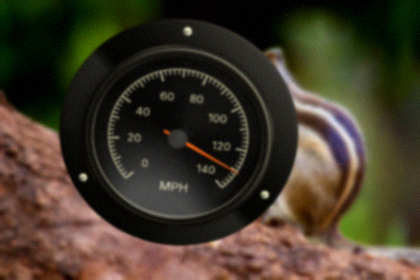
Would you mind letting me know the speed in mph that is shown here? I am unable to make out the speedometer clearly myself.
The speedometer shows 130 mph
